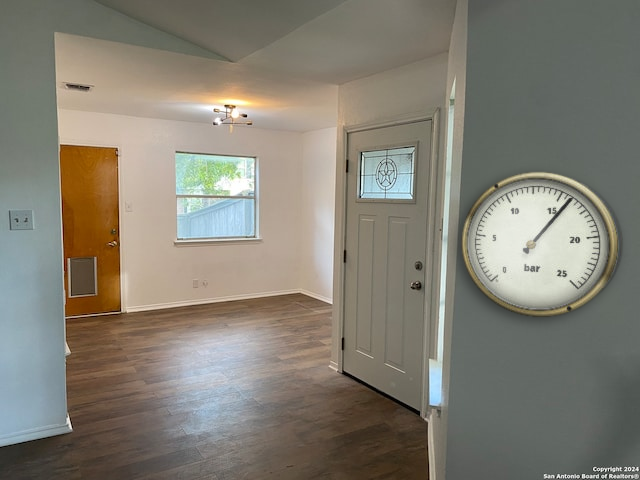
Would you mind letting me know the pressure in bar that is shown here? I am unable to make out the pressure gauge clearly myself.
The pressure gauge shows 16 bar
